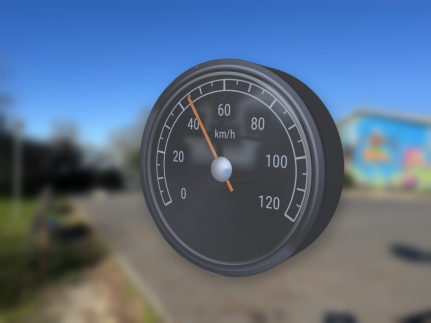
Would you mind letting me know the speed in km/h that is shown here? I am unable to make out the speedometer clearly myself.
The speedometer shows 45 km/h
